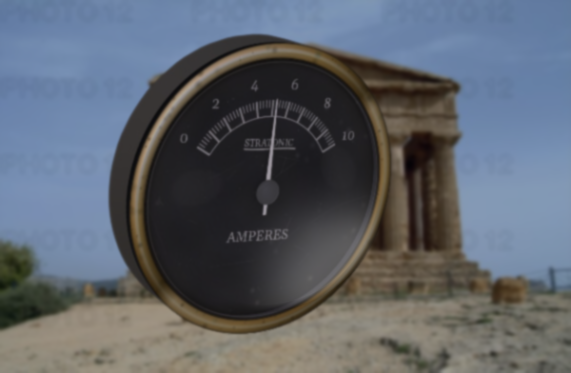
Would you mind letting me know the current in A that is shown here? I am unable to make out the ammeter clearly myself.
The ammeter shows 5 A
